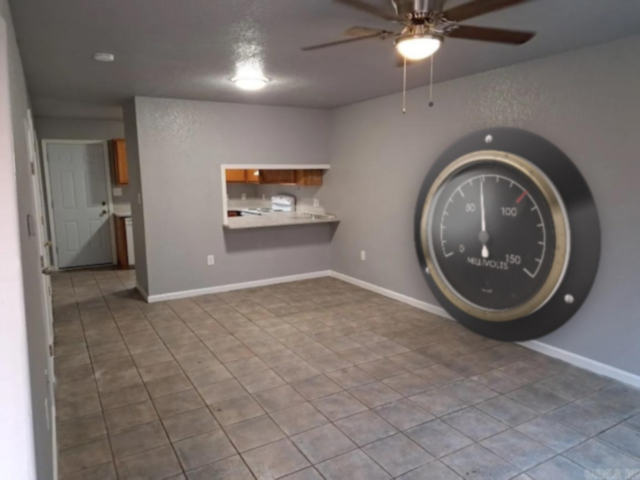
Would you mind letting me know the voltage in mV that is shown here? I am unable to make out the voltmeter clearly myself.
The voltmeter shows 70 mV
